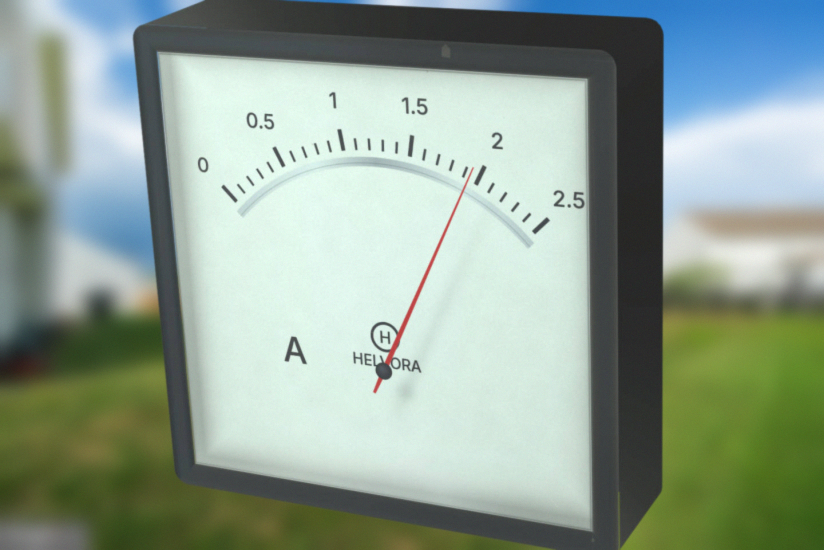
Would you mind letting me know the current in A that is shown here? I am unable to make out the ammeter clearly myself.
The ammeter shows 1.95 A
